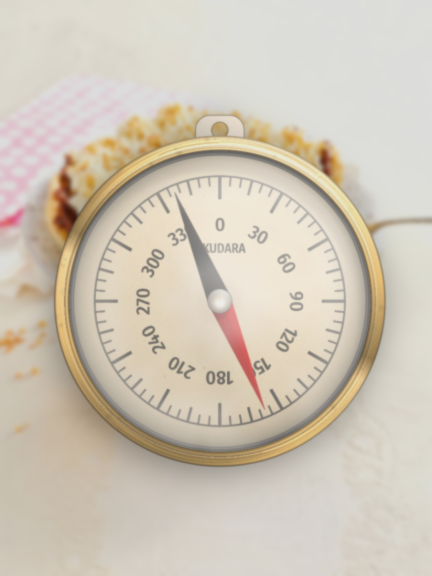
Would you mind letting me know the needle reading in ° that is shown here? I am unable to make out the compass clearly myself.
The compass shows 157.5 °
